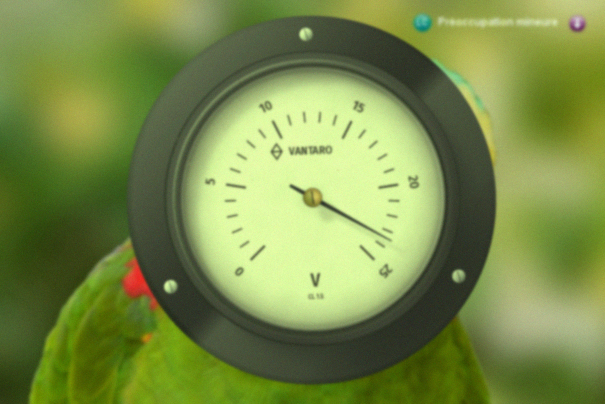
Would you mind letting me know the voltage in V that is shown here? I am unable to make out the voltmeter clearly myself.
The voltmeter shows 23.5 V
